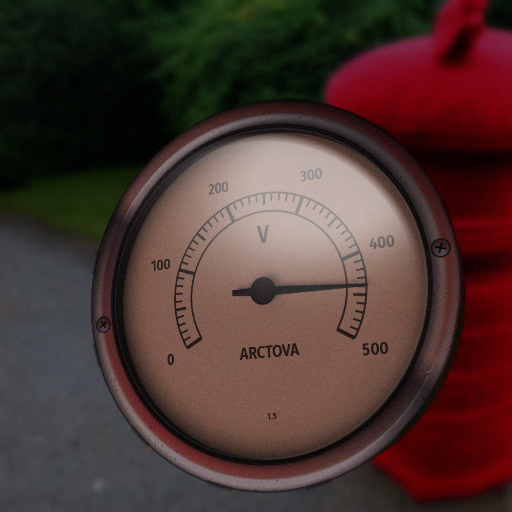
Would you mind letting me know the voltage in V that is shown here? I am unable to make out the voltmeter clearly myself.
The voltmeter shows 440 V
